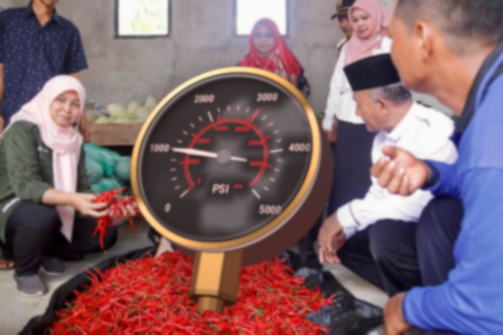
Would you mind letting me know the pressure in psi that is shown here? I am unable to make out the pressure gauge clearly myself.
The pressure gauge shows 1000 psi
